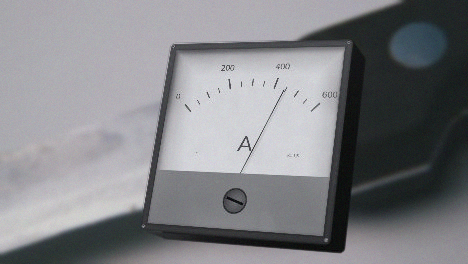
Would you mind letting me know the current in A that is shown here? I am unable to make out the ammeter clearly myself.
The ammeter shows 450 A
